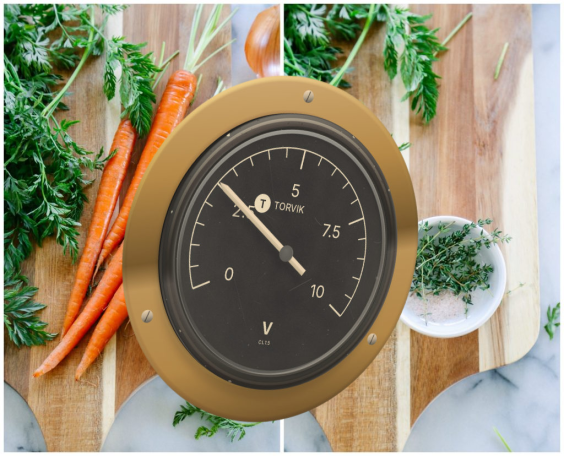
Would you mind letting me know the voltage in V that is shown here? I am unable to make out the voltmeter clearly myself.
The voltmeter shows 2.5 V
